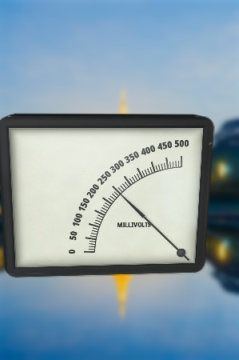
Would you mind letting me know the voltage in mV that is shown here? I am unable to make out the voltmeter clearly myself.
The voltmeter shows 250 mV
